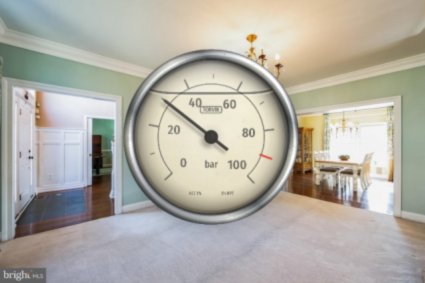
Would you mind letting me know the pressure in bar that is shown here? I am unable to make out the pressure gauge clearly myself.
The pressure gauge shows 30 bar
